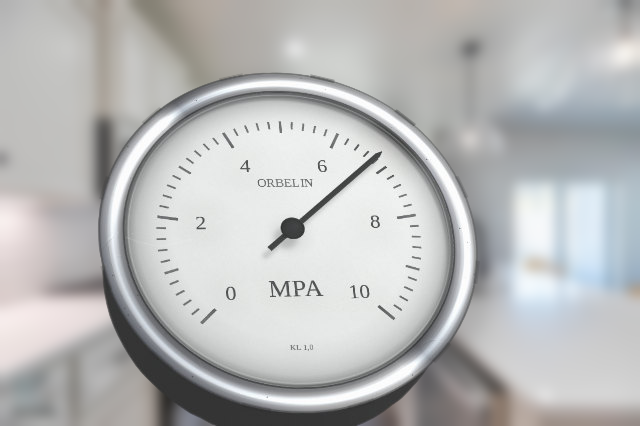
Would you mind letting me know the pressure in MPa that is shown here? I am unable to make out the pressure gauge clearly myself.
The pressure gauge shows 6.8 MPa
